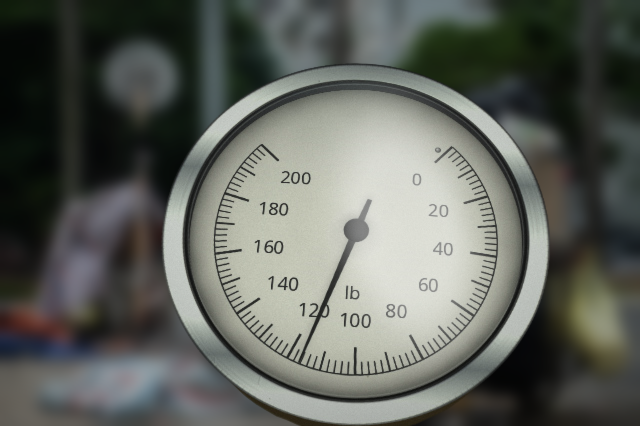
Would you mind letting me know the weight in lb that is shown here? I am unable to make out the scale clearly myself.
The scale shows 116 lb
